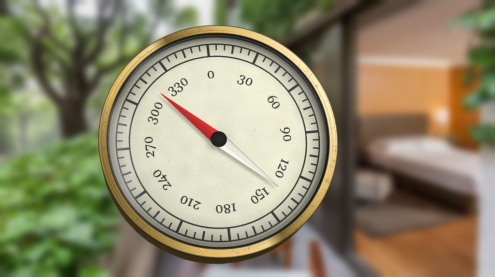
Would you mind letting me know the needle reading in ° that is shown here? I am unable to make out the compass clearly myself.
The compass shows 315 °
